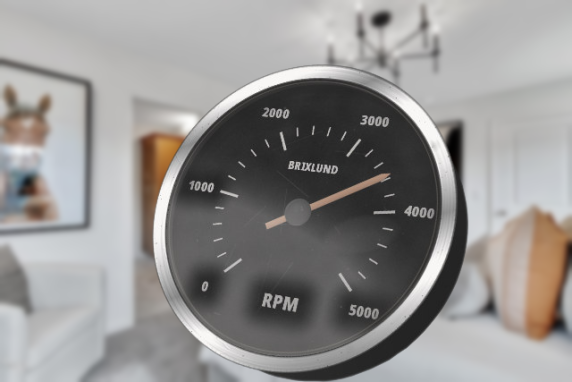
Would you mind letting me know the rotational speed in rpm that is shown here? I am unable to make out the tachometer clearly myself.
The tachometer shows 3600 rpm
